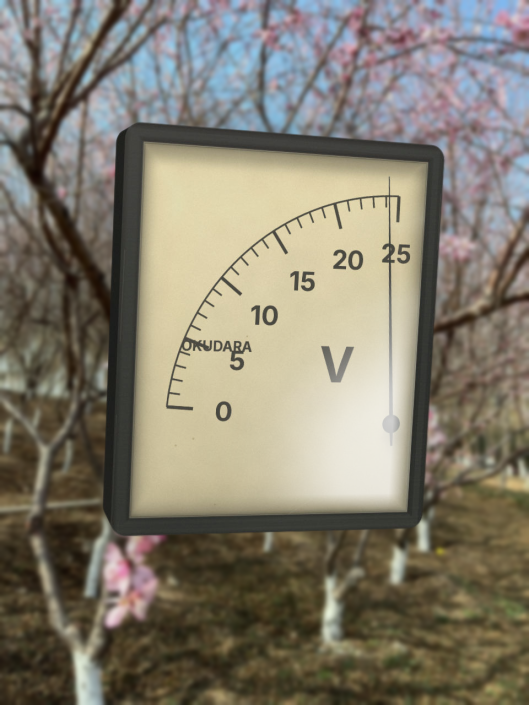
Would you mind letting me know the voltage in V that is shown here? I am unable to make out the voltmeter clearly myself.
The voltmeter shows 24 V
